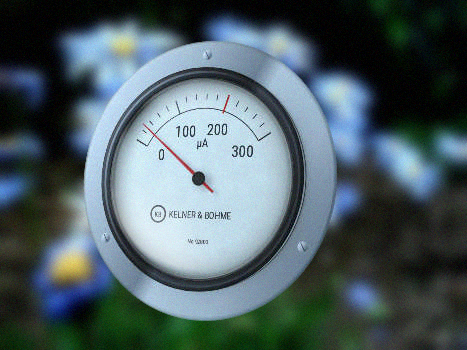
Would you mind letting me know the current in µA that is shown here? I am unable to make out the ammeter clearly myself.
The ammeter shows 30 µA
